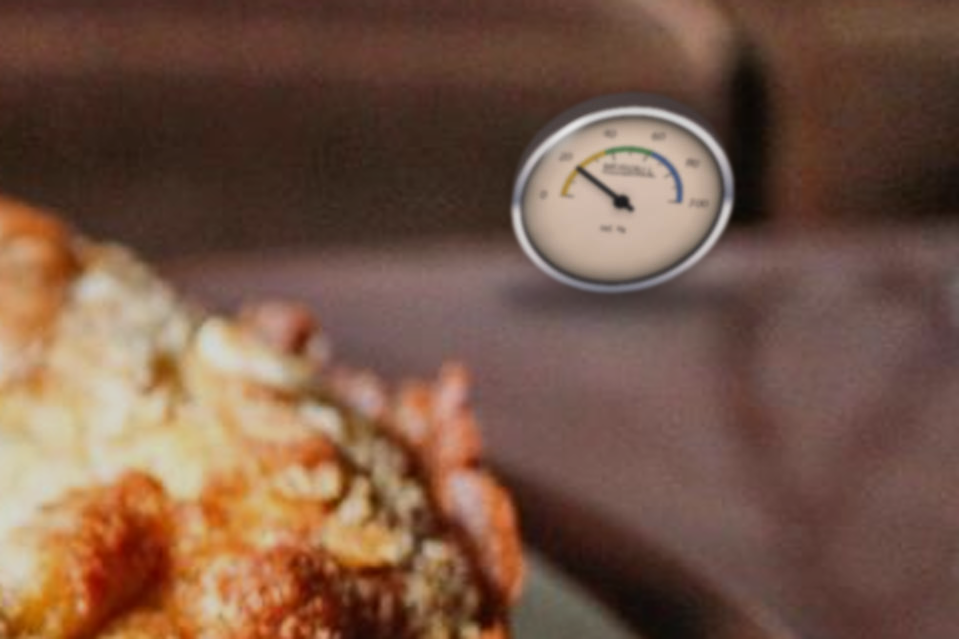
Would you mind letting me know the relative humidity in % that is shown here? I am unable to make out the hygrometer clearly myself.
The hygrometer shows 20 %
